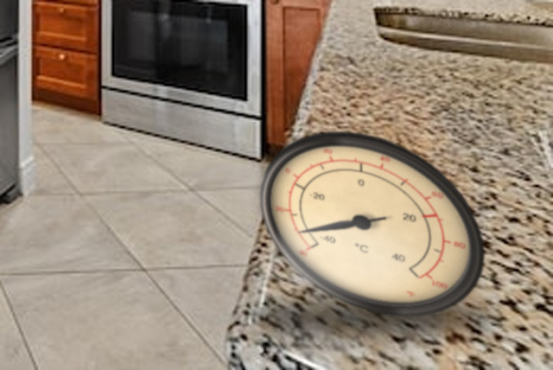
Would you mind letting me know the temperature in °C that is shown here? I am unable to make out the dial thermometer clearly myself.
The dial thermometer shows -35 °C
